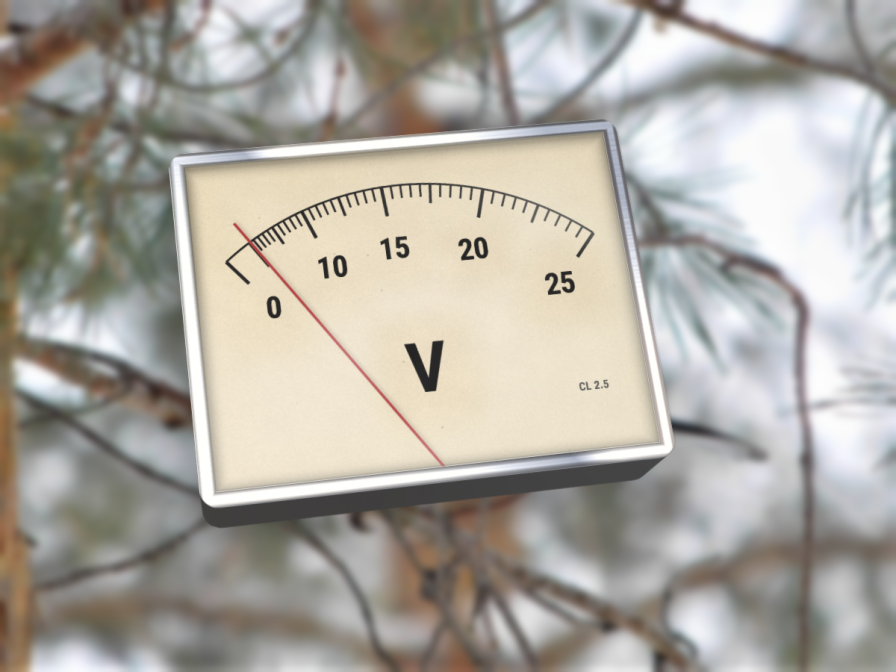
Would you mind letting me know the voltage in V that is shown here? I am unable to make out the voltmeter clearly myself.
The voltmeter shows 5 V
